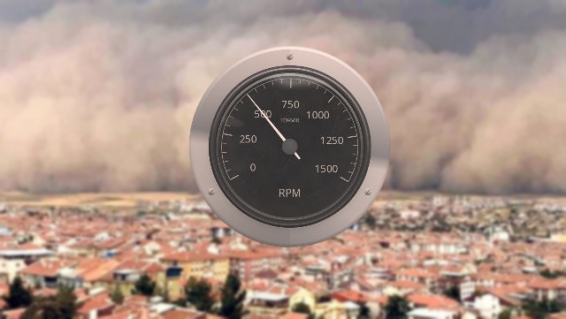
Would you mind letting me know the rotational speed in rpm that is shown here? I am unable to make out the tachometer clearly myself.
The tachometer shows 500 rpm
